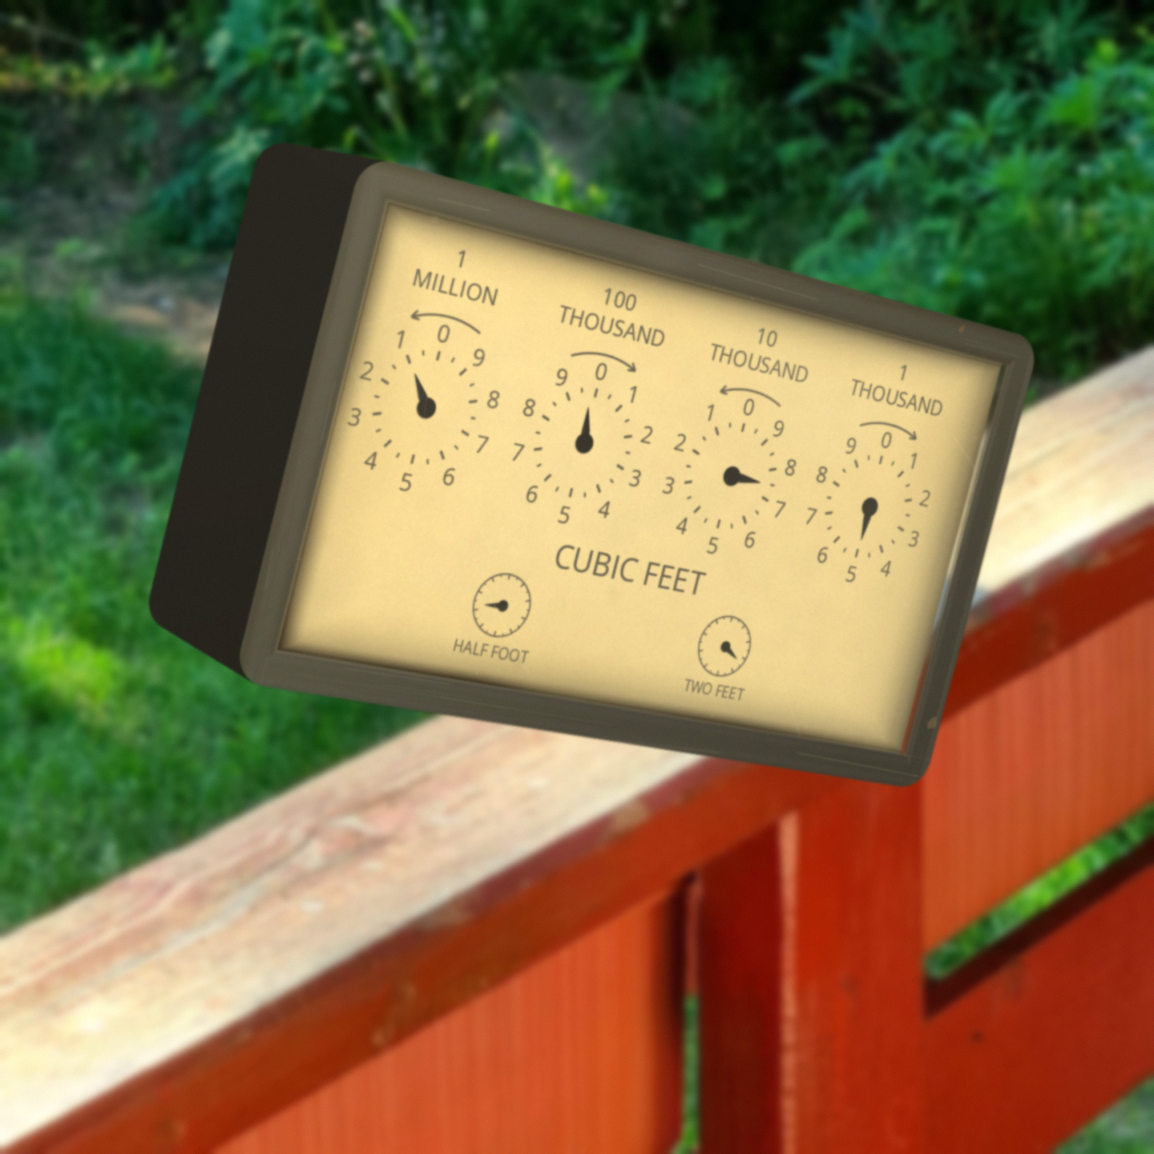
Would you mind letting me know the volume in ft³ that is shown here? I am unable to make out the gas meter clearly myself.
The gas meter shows 97500 ft³
